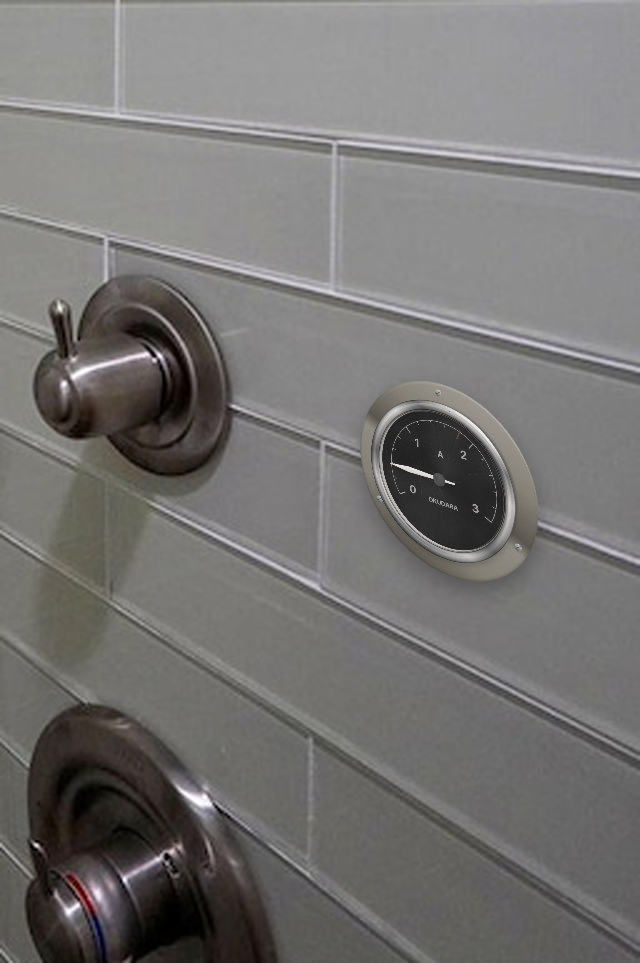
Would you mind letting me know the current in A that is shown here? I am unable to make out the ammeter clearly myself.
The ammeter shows 0.4 A
